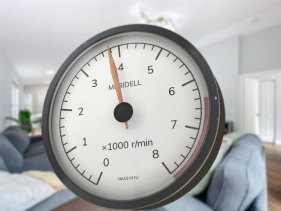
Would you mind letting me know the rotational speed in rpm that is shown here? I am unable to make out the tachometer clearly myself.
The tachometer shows 3800 rpm
